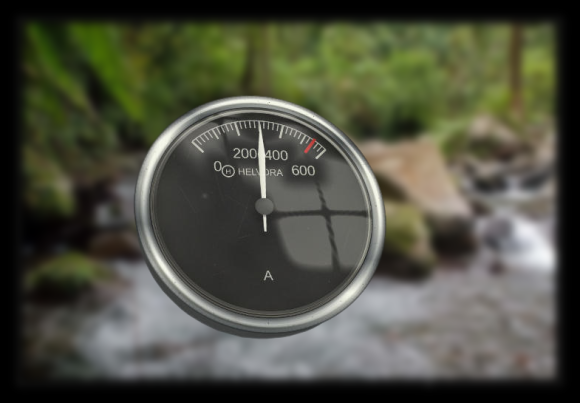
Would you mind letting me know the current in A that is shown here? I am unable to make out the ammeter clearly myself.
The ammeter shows 300 A
